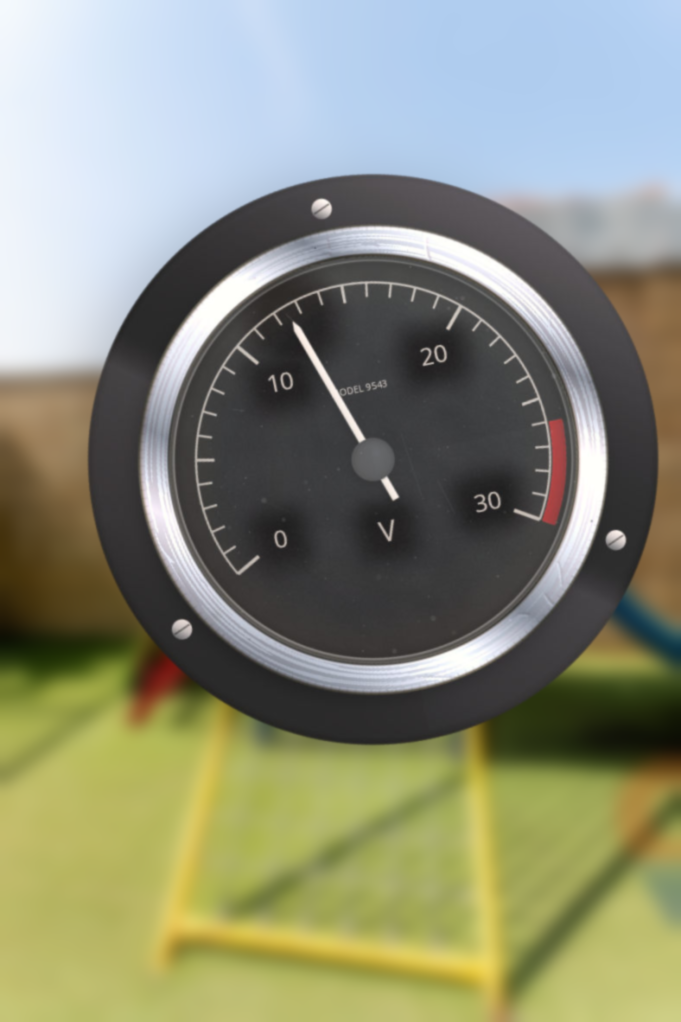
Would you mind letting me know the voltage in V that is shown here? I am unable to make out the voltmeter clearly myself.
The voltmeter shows 12.5 V
